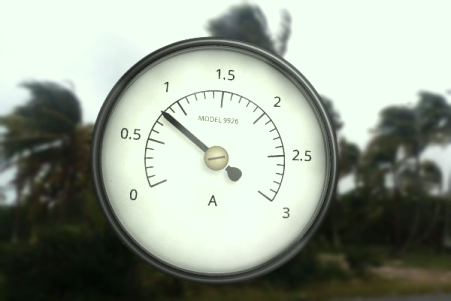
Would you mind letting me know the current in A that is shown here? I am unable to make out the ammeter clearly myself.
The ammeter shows 0.8 A
